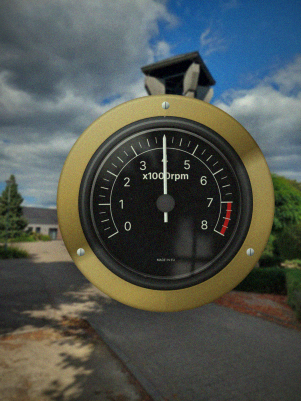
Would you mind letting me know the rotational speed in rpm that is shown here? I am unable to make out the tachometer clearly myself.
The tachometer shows 4000 rpm
